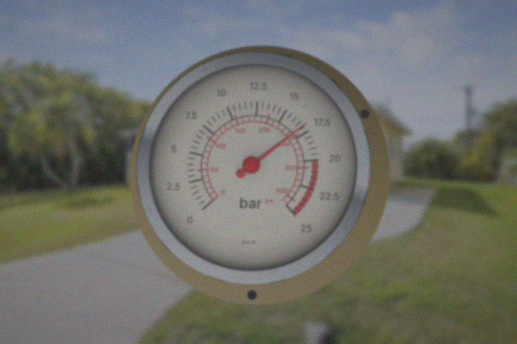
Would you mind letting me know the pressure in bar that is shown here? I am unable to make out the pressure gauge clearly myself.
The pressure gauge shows 17 bar
